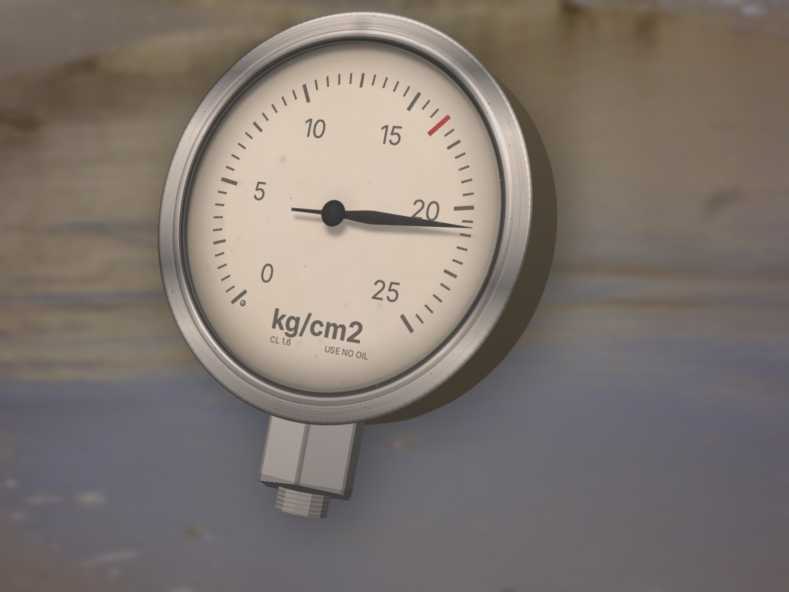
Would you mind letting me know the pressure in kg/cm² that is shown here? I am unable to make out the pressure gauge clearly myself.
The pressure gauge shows 20.75 kg/cm²
